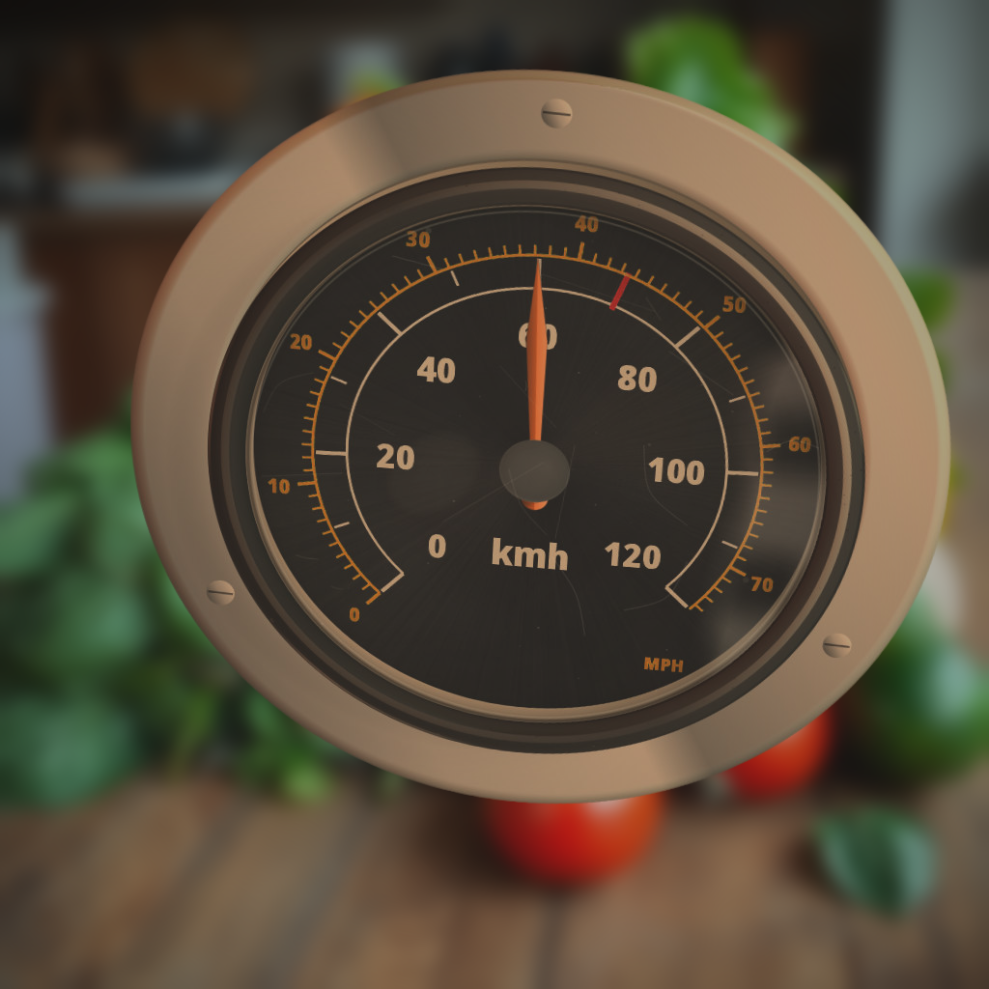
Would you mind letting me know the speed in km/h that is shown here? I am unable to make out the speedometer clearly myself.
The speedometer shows 60 km/h
